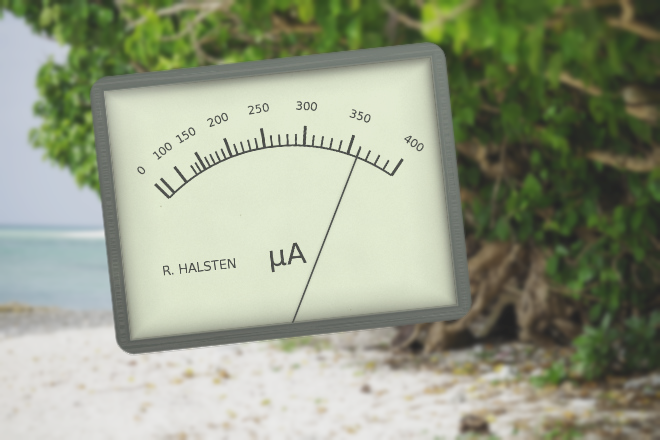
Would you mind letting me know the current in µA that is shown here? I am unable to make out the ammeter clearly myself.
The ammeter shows 360 µA
